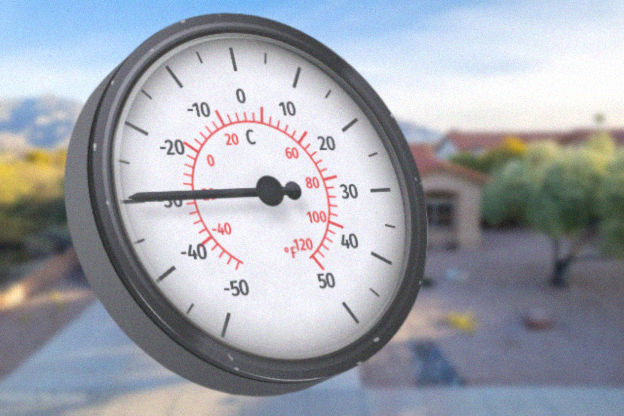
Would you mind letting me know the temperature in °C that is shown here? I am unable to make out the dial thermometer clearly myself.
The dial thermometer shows -30 °C
